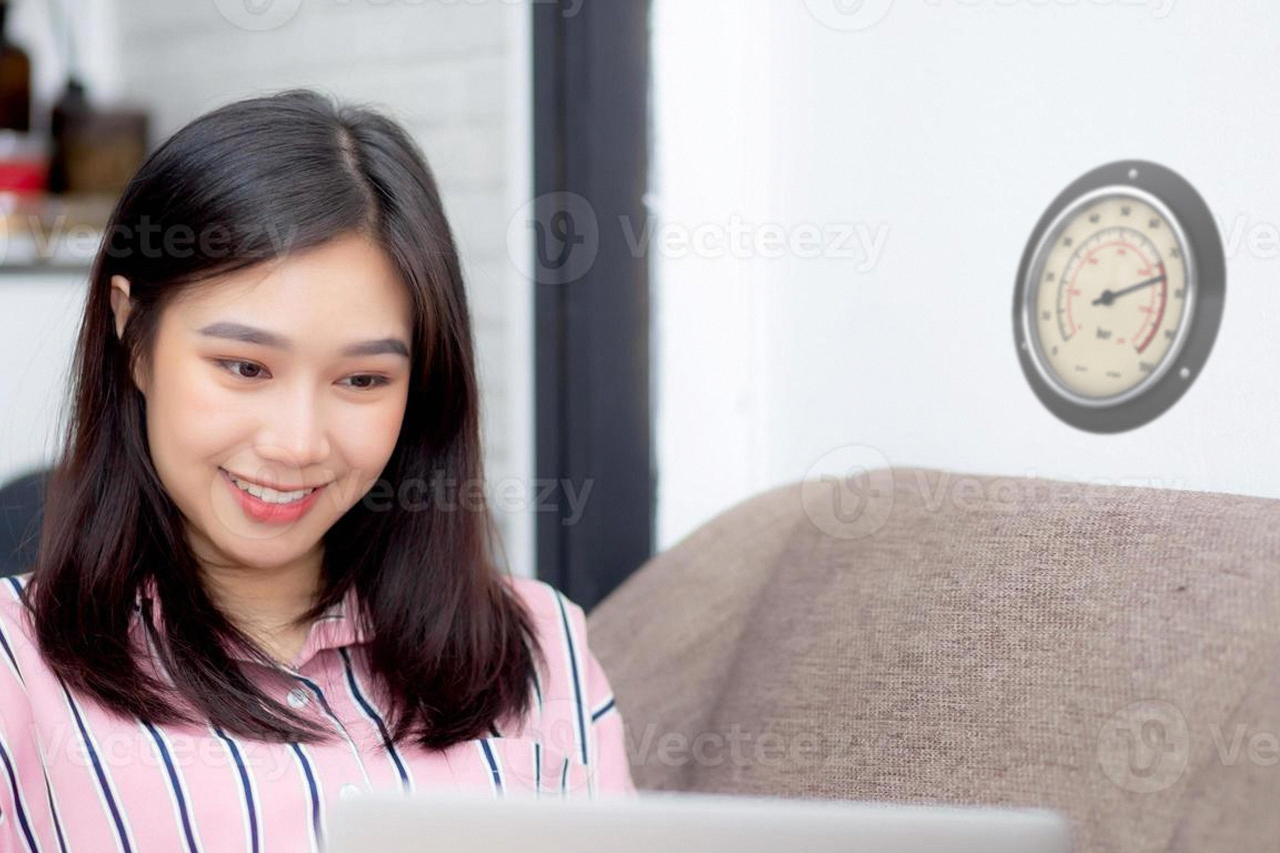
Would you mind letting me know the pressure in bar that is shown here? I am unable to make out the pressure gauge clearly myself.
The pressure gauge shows 75 bar
